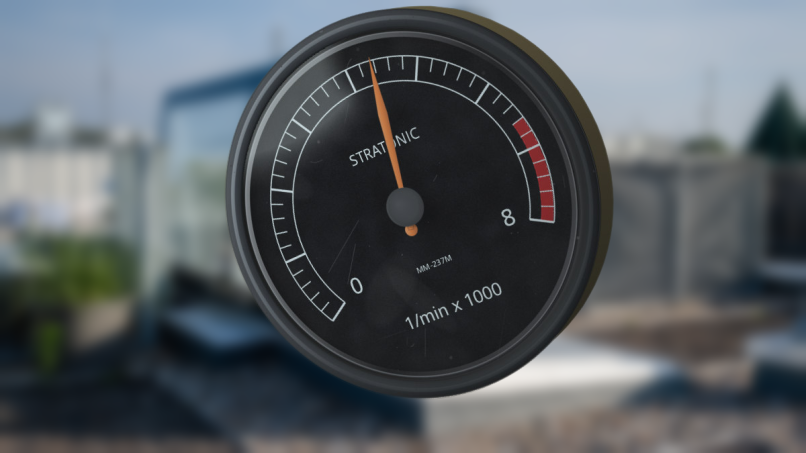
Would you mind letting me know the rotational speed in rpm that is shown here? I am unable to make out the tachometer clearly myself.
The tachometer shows 4400 rpm
